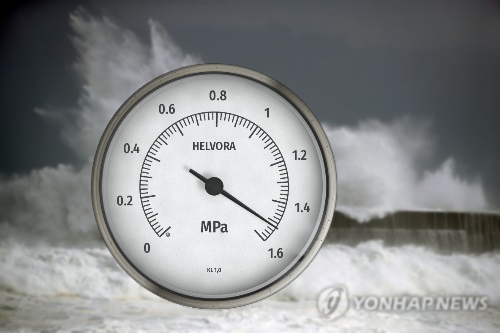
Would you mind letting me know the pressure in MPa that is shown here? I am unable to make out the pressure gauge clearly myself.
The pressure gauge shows 1.52 MPa
